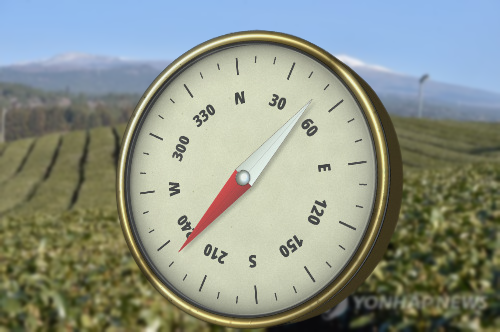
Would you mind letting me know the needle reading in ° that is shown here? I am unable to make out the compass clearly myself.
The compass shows 230 °
